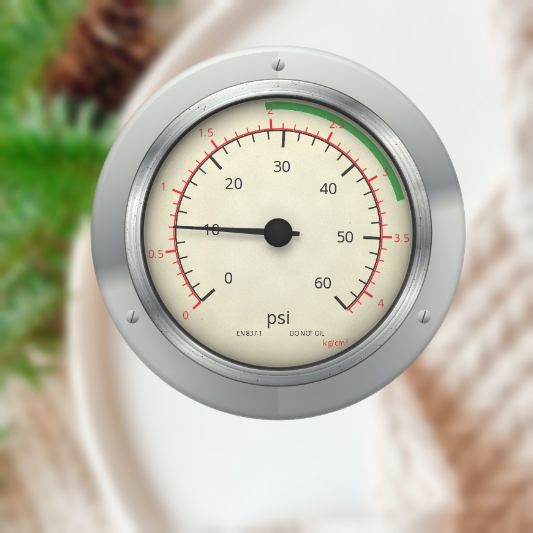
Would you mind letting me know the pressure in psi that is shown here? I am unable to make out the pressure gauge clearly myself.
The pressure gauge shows 10 psi
